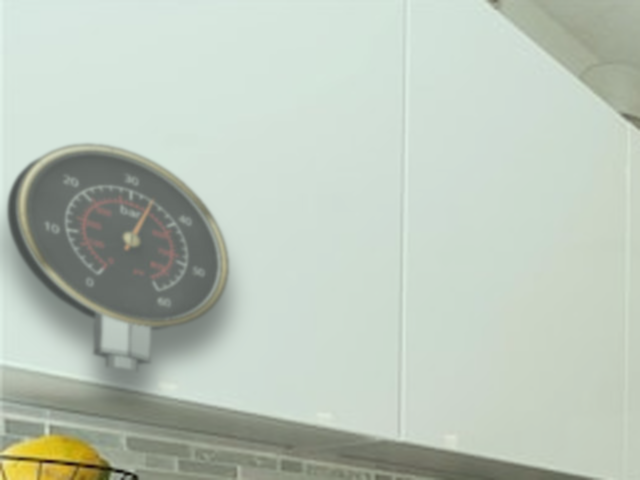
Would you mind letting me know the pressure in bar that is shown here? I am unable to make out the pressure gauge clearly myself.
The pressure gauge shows 34 bar
